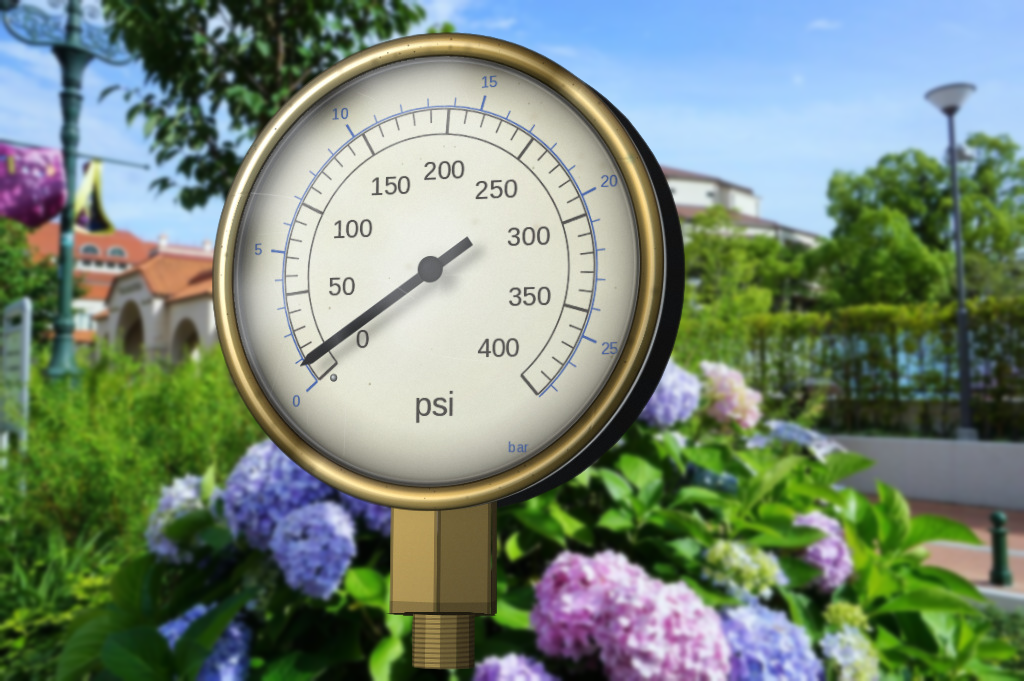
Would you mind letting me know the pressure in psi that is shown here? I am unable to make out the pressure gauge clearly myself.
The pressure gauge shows 10 psi
